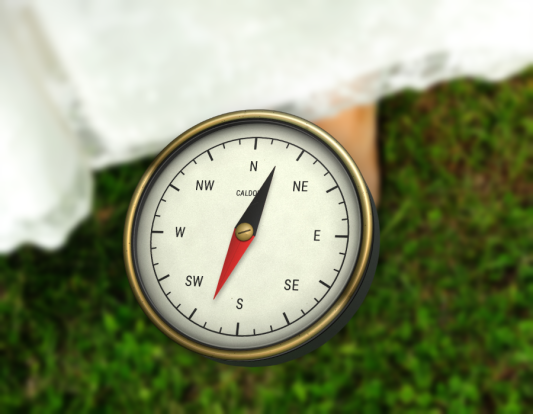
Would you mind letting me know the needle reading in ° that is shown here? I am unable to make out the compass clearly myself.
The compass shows 200 °
